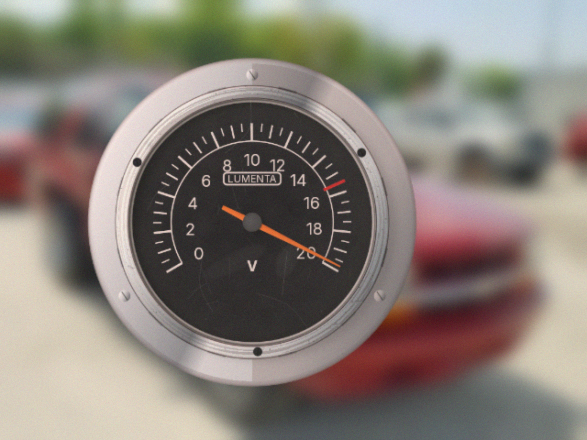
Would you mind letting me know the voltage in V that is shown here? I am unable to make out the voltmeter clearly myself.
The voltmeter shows 19.75 V
